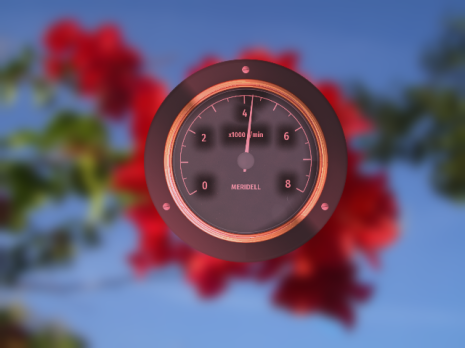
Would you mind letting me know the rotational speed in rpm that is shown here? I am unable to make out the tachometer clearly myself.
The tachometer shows 4250 rpm
